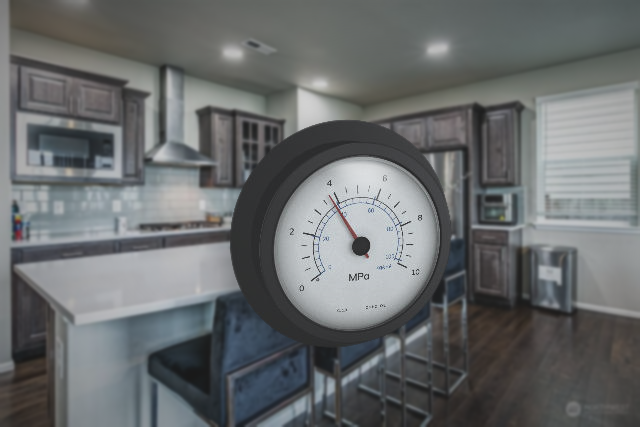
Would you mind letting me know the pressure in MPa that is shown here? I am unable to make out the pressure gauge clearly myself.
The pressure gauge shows 3.75 MPa
